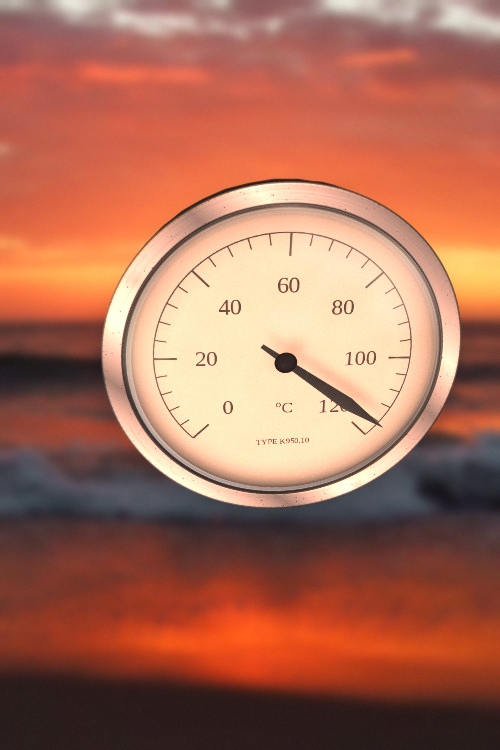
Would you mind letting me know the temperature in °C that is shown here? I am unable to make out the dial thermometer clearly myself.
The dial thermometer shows 116 °C
